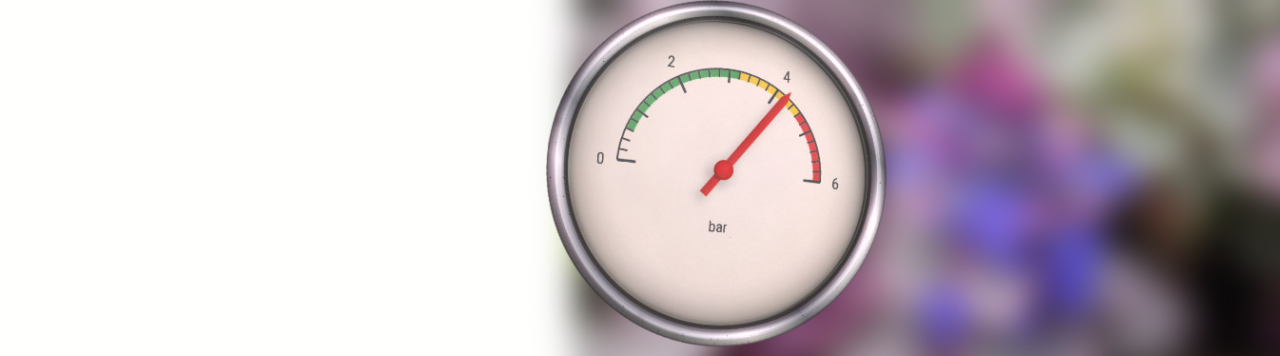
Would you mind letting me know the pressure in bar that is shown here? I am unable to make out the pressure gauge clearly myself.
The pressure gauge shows 4.2 bar
